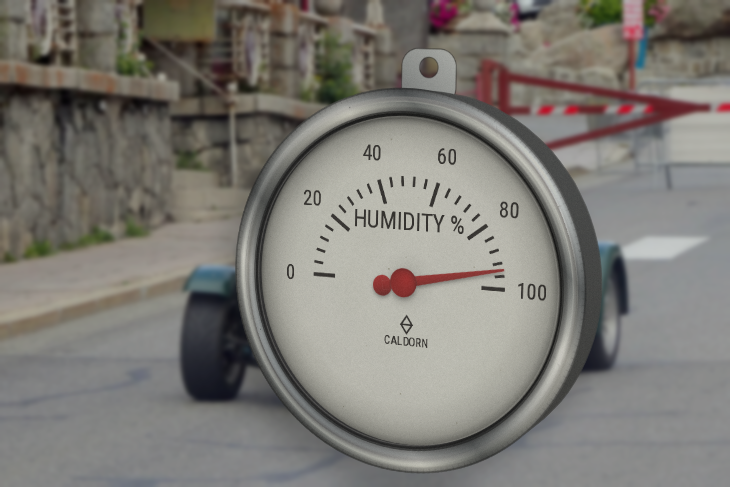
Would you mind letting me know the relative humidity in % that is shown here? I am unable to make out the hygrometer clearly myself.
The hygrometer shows 94 %
